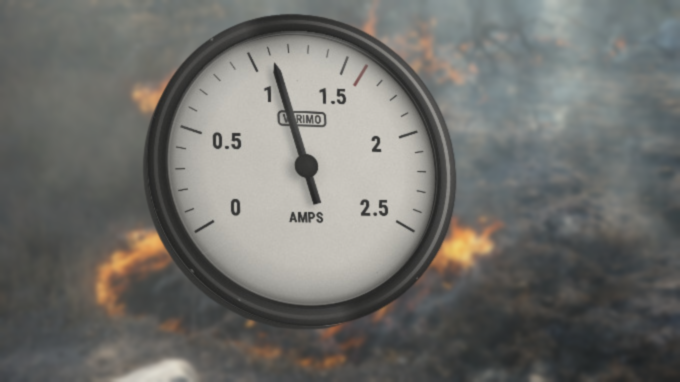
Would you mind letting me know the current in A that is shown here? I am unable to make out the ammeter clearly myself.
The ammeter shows 1.1 A
